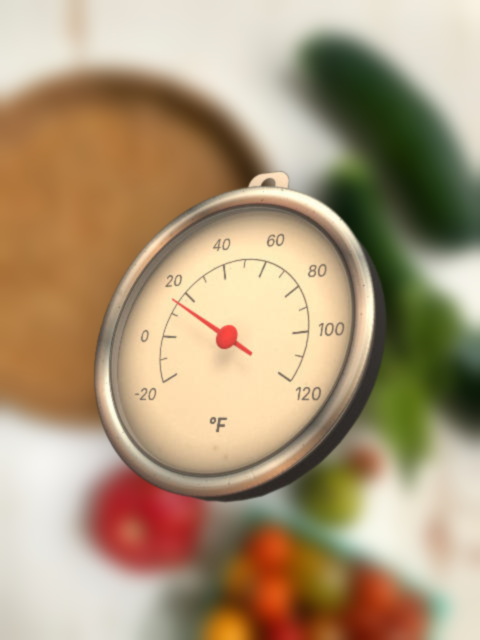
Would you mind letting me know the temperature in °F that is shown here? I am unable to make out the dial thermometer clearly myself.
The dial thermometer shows 15 °F
